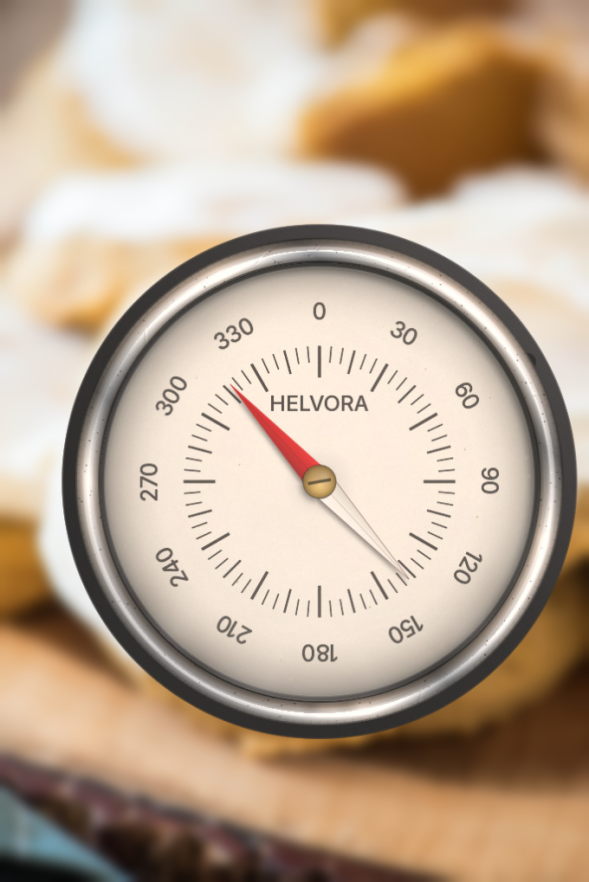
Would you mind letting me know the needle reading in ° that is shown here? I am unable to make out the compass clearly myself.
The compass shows 317.5 °
